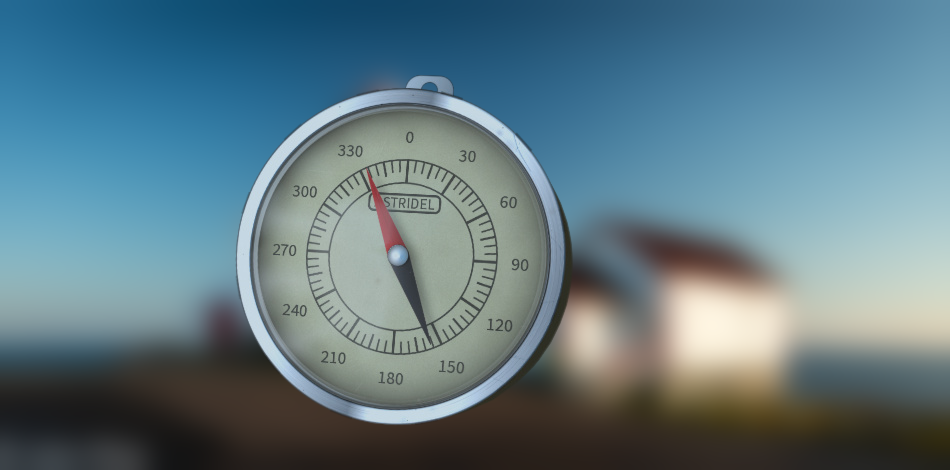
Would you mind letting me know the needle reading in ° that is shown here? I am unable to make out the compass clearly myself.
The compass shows 335 °
